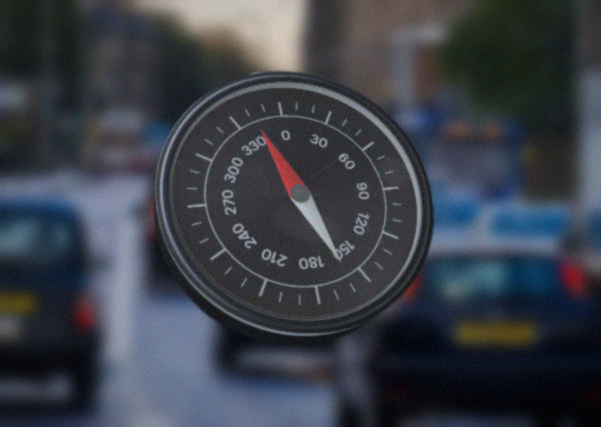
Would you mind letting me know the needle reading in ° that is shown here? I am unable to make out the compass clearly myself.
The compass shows 340 °
